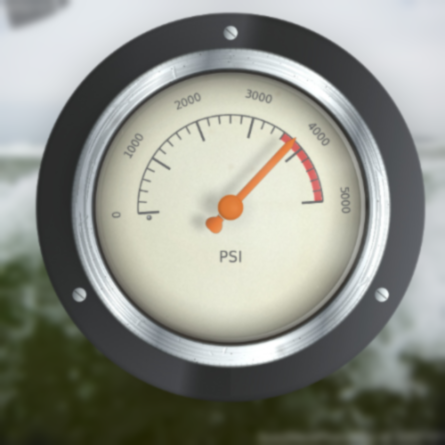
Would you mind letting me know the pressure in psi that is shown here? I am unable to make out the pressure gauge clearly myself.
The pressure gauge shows 3800 psi
